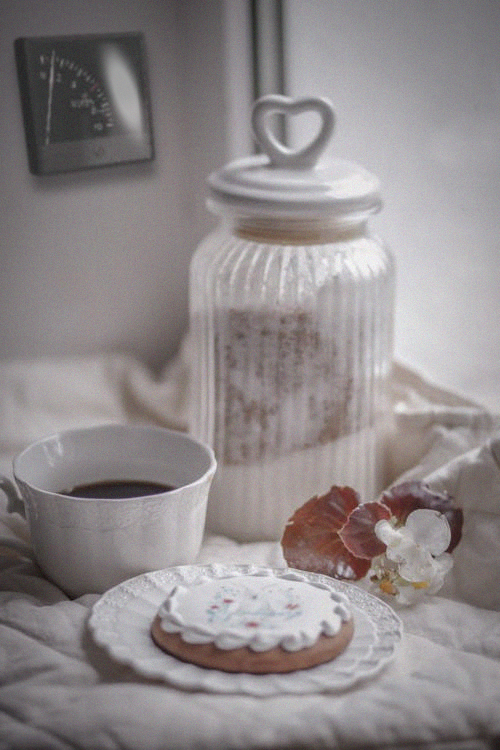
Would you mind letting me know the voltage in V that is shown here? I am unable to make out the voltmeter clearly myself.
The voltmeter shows 1 V
